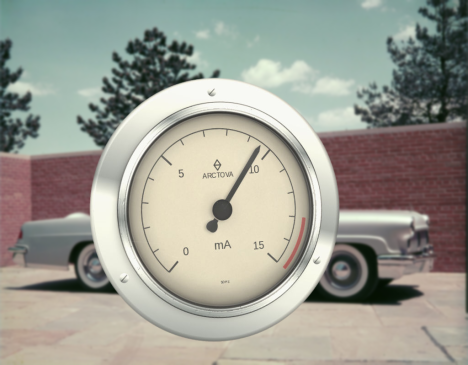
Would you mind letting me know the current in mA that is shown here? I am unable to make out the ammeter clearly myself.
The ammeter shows 9.5 mA
